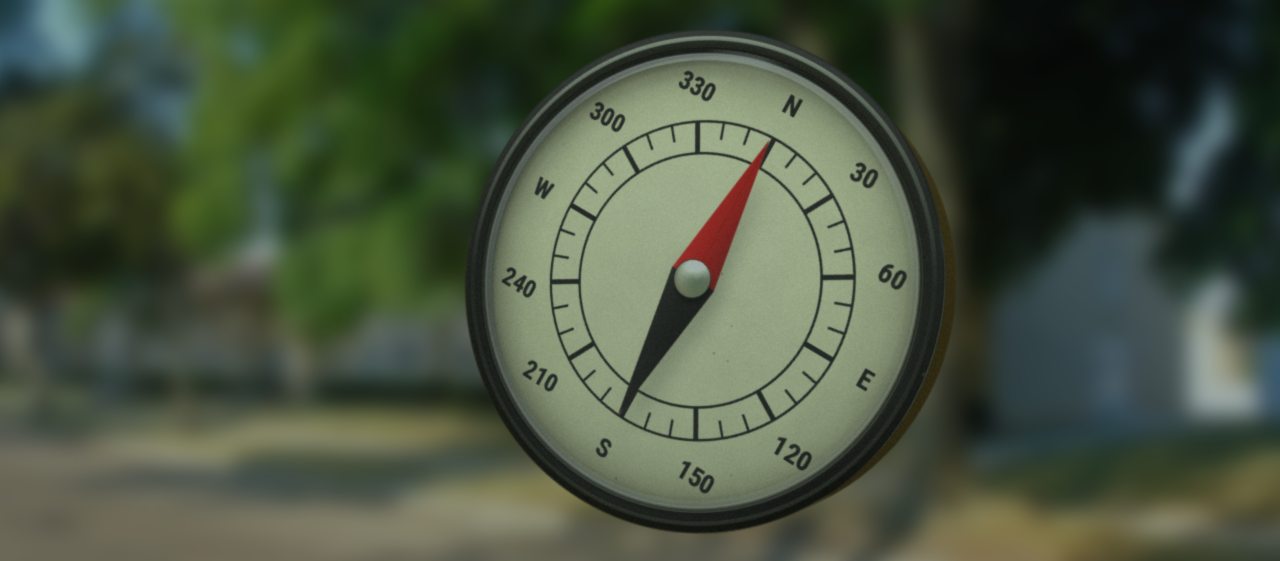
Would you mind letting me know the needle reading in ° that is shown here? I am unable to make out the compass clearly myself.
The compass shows 0 °
